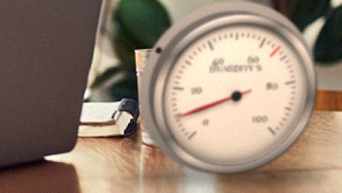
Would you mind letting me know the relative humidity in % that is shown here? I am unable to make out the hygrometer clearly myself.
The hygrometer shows 10 %
